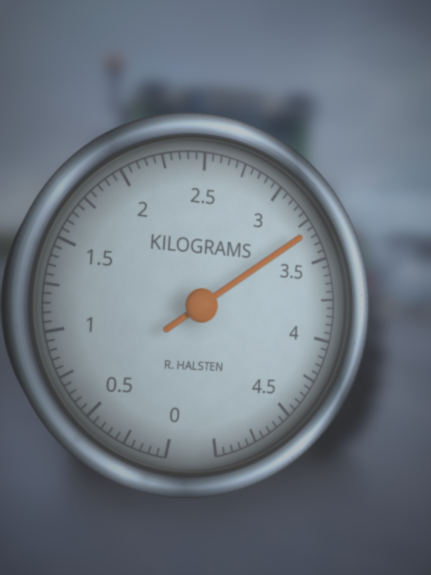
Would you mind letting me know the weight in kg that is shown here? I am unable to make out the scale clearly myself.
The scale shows 3.3 kg
